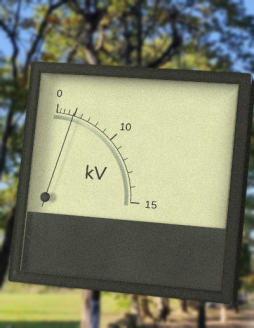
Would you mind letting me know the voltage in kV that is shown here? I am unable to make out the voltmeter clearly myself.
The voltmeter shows 5 kV
